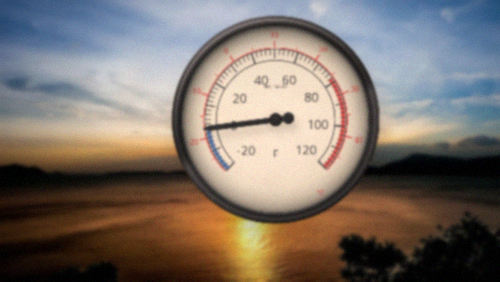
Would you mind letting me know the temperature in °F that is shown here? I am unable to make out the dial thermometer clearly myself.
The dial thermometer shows 0 °F
